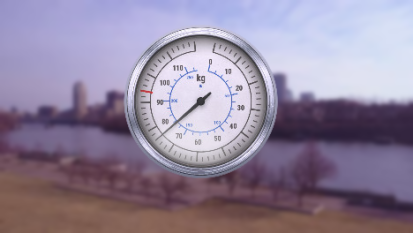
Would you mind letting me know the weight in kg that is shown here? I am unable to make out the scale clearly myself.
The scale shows 76 kg
